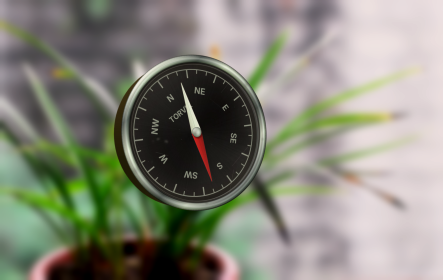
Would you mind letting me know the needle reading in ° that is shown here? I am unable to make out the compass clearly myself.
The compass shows 200 °
